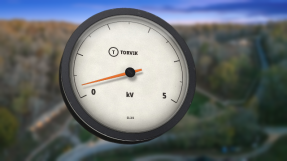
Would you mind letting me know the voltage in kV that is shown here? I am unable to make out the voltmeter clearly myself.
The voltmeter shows 0.25 kV
